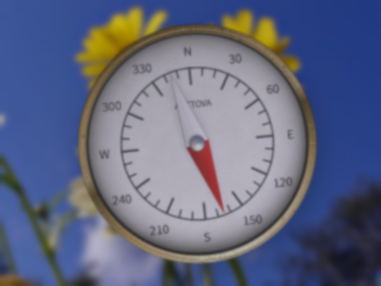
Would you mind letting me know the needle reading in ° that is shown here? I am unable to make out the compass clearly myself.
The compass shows 165 °
